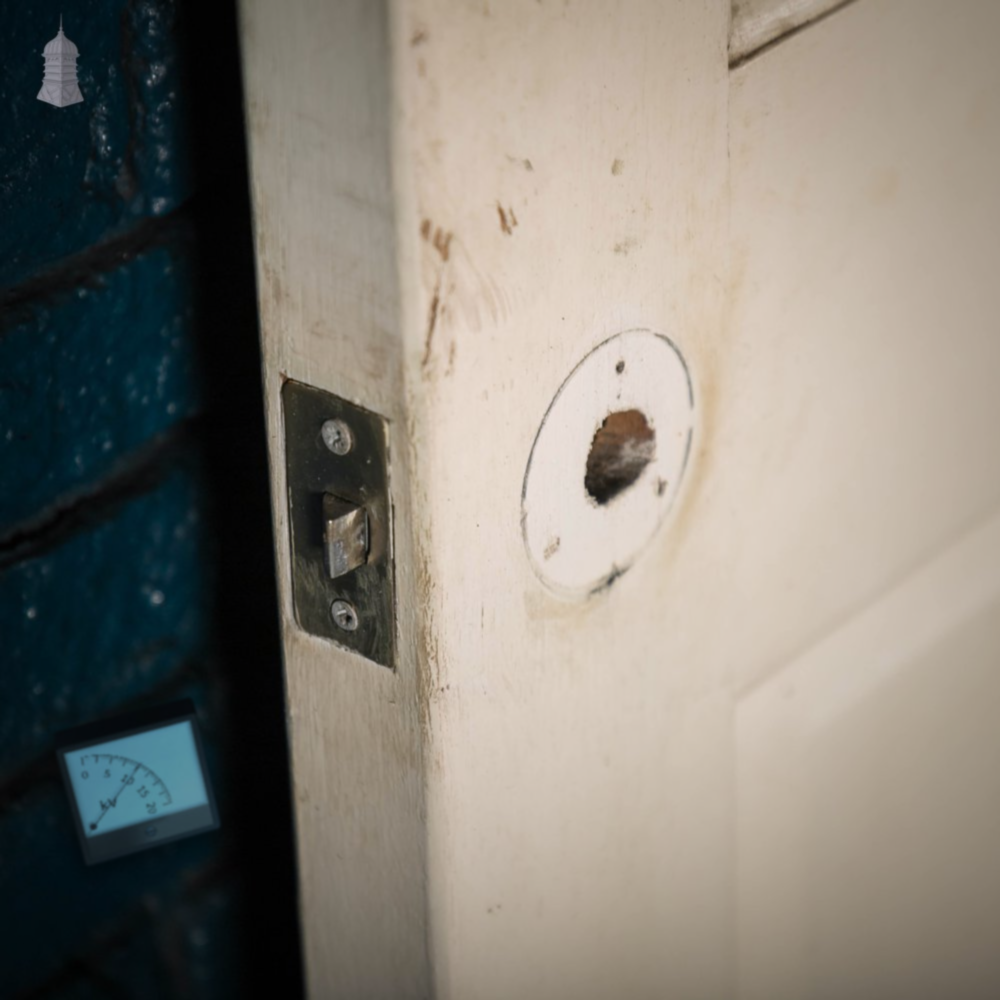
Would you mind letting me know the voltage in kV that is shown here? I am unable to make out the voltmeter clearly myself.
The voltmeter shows 10 kV
